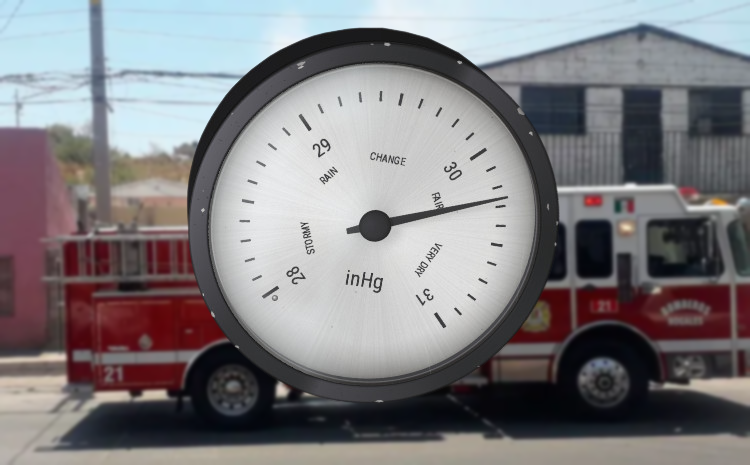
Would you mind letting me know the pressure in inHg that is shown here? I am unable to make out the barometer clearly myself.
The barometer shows 30.25 inHg
